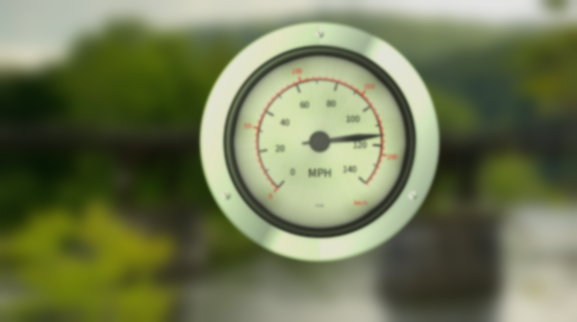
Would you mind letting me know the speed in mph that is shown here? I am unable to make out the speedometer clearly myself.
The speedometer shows 115 mph
